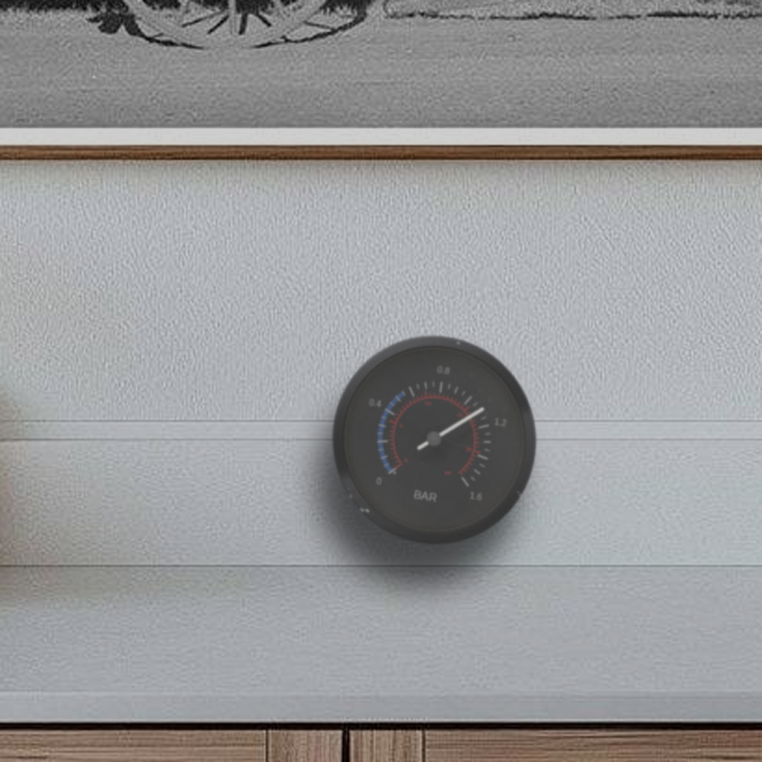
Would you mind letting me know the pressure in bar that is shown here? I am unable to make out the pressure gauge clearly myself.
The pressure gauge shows 1.1 bar
